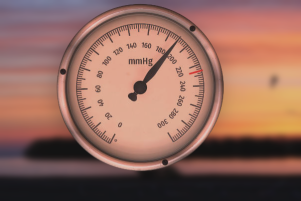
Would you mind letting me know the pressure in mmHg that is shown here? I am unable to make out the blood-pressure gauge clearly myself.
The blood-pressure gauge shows 190 mmHg
